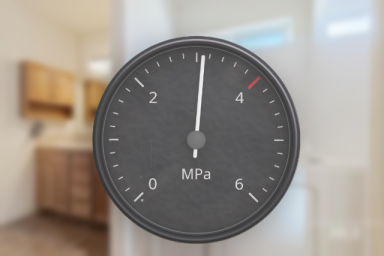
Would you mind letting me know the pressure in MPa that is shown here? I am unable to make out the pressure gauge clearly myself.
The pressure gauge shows 3.1 MPa
